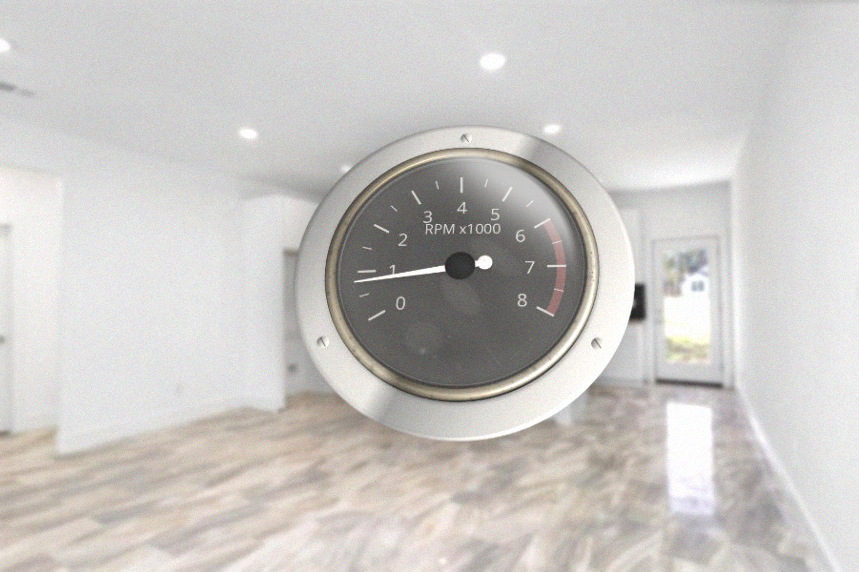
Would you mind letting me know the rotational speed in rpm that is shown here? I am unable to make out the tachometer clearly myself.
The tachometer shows 750 rpm
